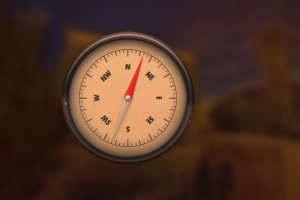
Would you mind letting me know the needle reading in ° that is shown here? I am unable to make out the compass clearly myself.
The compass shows 20 °
